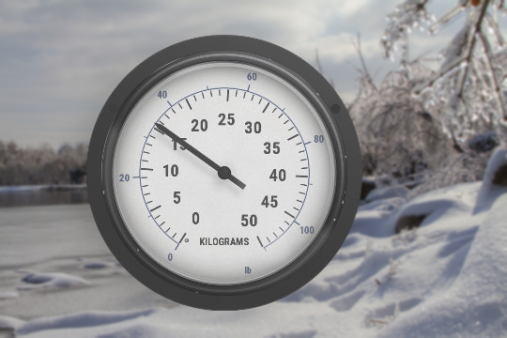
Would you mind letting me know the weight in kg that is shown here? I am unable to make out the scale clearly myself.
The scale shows 15.5 kg
